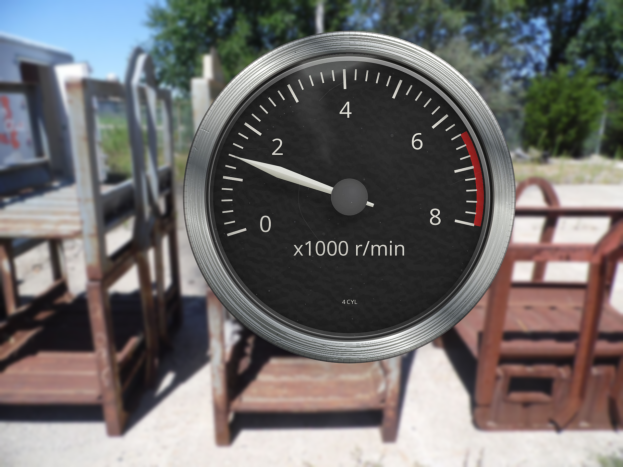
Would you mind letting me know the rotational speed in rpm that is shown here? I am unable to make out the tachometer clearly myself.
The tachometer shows 1400 rpm
